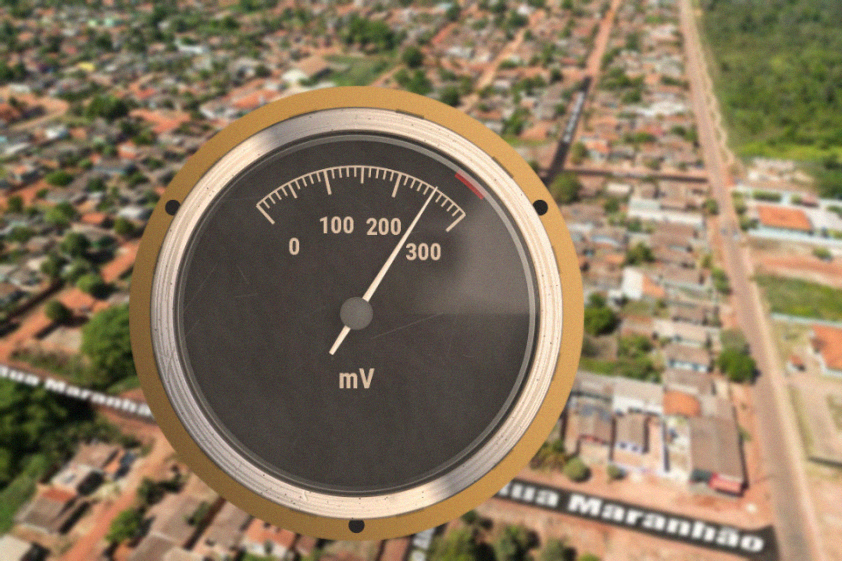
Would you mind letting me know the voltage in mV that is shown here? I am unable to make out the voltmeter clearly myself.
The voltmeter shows 250 mV
